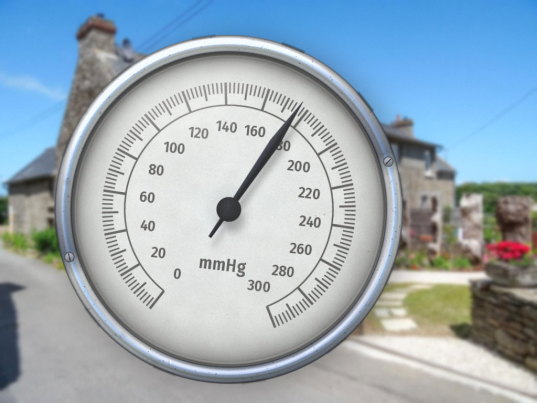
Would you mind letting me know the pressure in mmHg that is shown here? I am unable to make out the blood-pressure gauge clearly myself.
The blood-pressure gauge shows 176 mmHg
